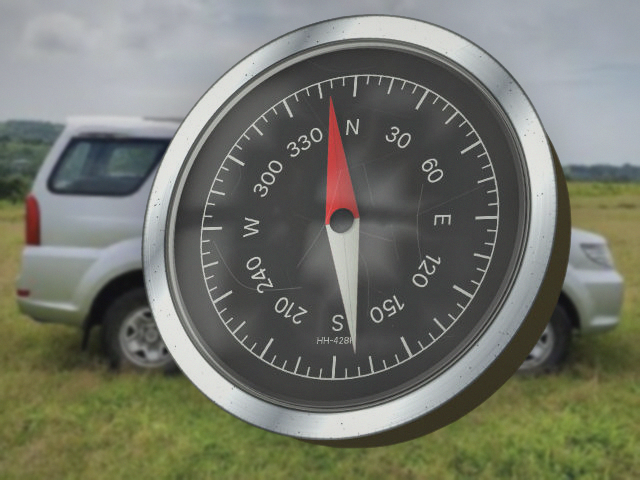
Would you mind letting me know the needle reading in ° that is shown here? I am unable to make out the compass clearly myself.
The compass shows 350 °
